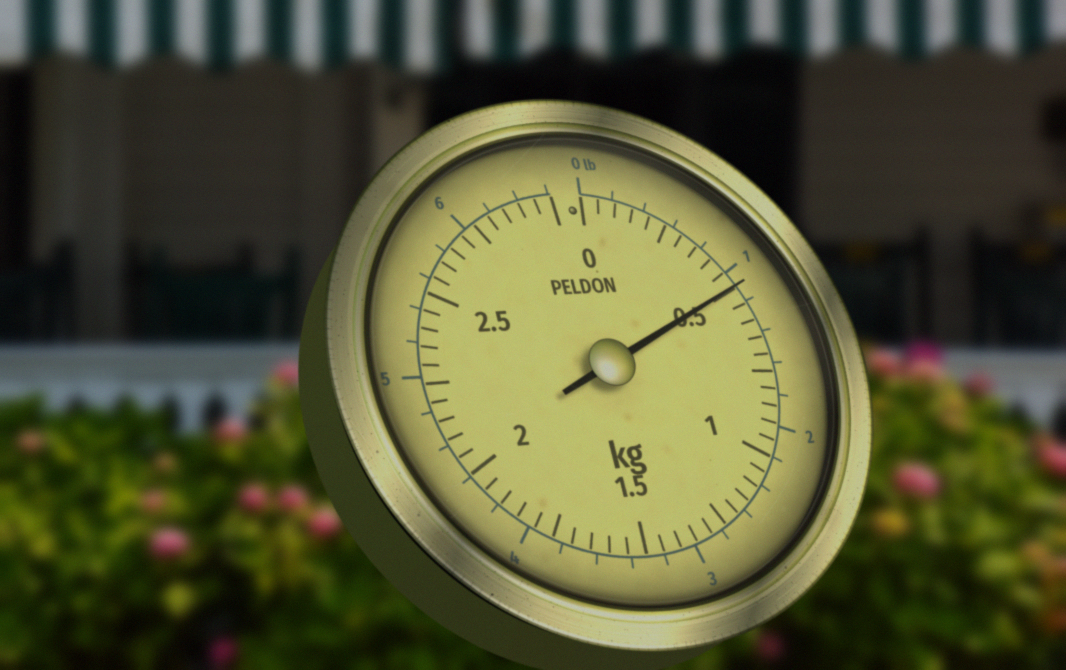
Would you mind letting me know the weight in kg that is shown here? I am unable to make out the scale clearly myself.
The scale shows 0.5 kg
